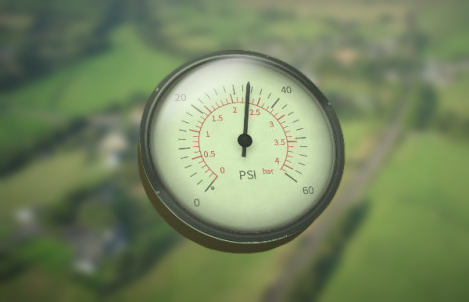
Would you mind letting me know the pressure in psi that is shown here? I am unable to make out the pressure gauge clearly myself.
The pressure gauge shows 33 psi
